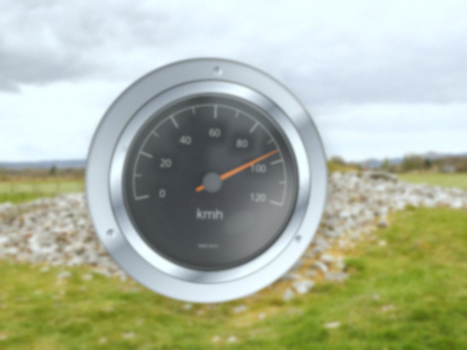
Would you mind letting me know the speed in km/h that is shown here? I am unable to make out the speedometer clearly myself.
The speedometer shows 95 km/h
